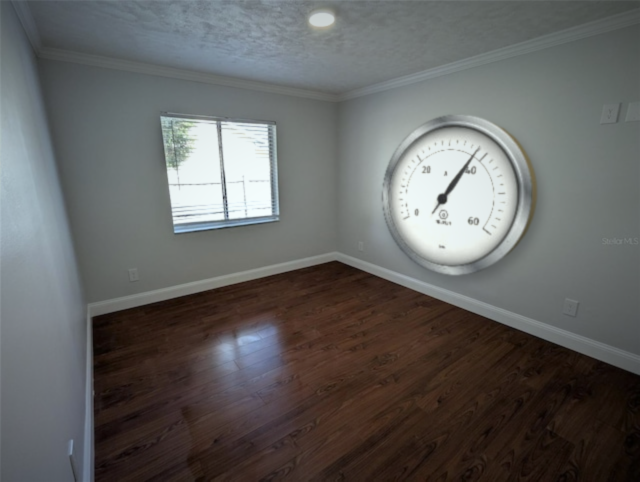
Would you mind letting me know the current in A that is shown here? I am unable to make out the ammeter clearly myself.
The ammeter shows 38 A
